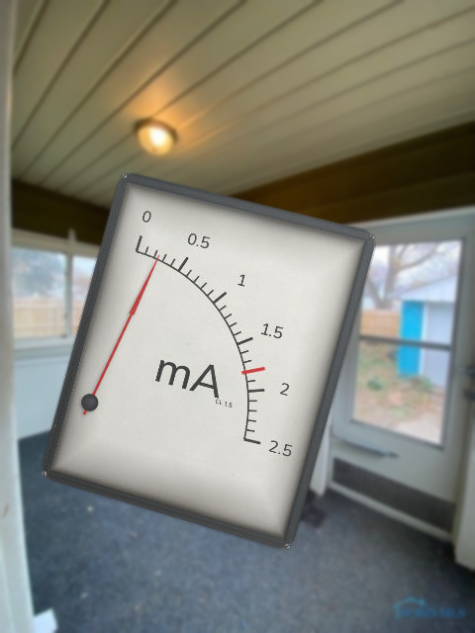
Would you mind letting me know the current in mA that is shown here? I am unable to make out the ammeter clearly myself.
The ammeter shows 0.25 mA
